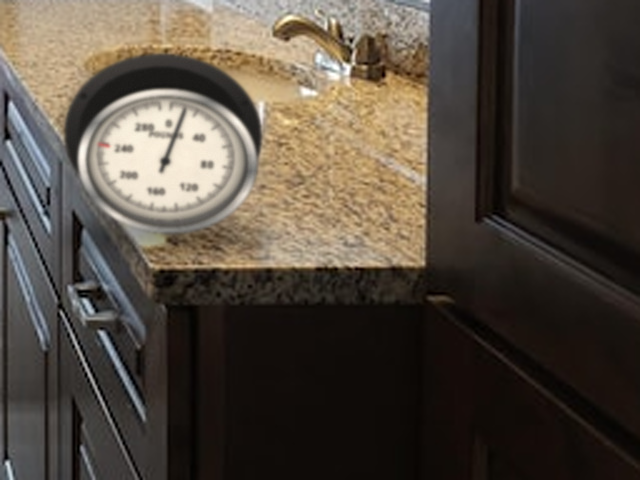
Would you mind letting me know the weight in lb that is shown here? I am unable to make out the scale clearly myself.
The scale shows 10 lb
